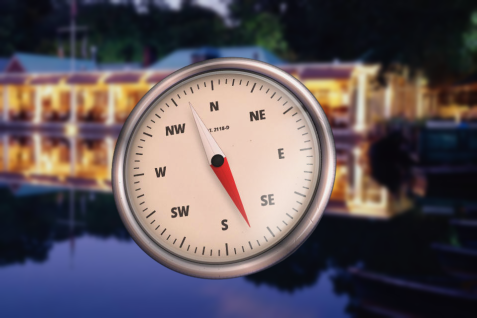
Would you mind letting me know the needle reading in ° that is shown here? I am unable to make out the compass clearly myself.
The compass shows 160 °
